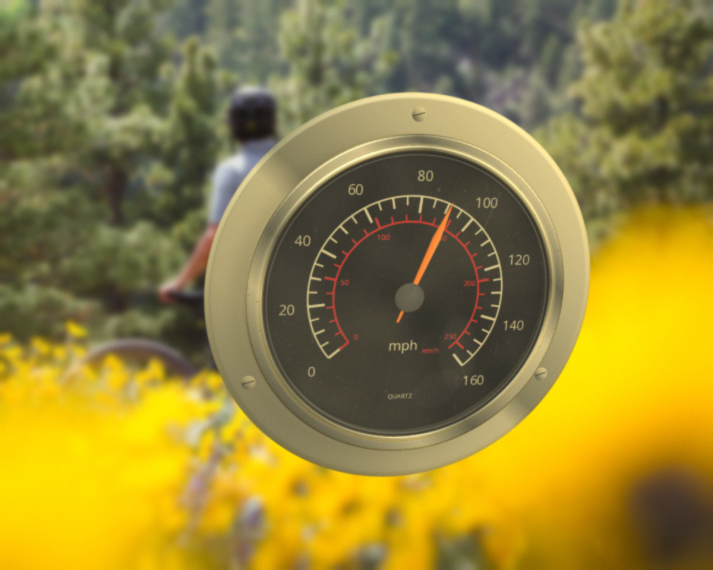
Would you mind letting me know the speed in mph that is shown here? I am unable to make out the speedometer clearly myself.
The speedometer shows 90 mph
